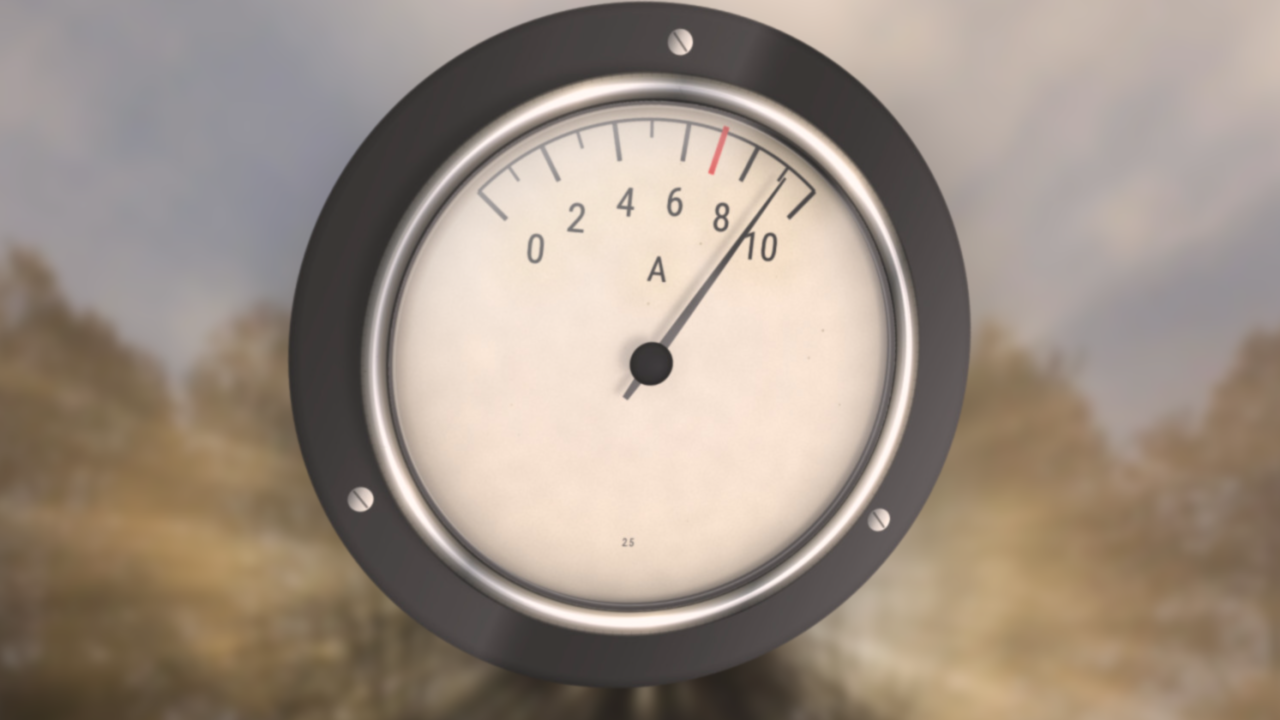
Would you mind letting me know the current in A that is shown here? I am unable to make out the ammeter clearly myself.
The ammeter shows 9 A
